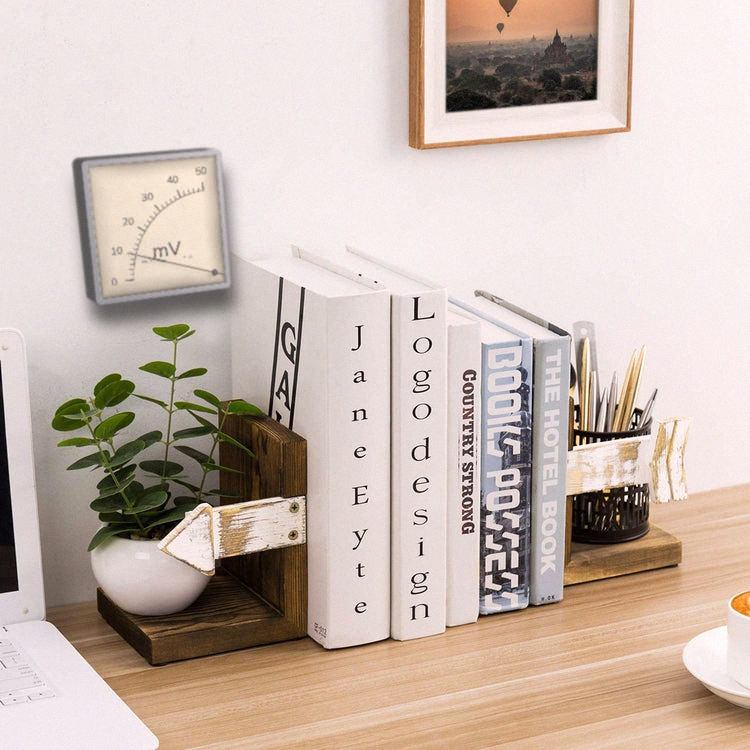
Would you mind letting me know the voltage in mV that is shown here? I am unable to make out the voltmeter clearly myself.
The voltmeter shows 10 mV
